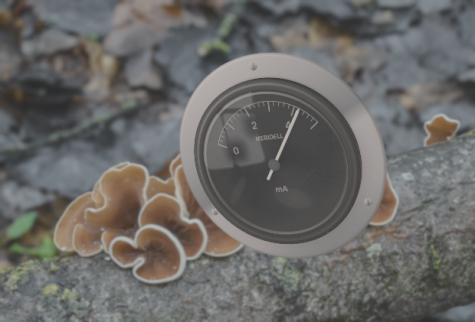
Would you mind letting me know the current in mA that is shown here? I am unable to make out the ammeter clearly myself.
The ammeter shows 4.2 mA
